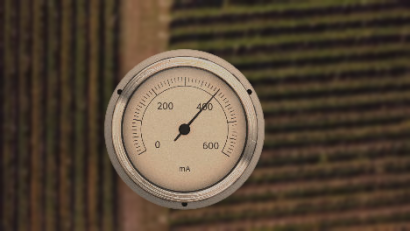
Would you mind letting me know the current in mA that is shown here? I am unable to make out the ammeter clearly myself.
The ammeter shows 400 mA
